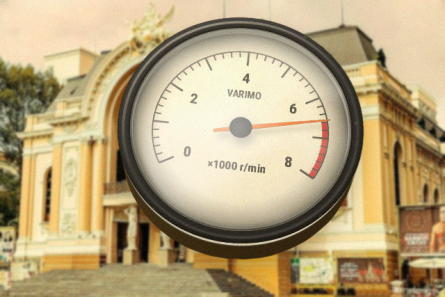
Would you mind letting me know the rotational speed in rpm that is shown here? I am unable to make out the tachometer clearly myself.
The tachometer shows 6600 rpm
